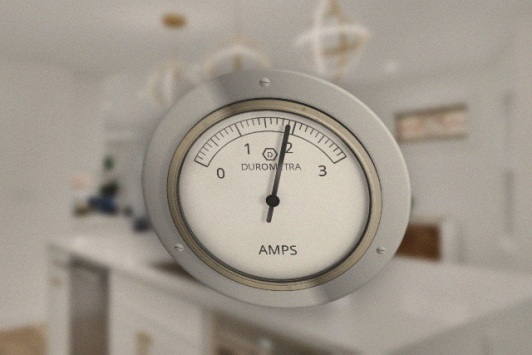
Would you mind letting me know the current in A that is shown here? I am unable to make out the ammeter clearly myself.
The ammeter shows 1.9 A
